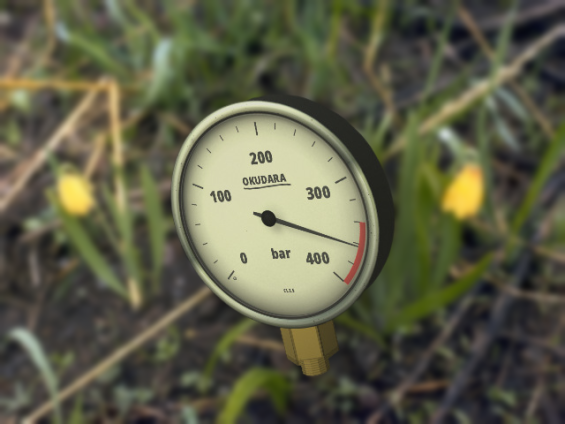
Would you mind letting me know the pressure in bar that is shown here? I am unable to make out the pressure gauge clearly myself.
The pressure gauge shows 360 bar
